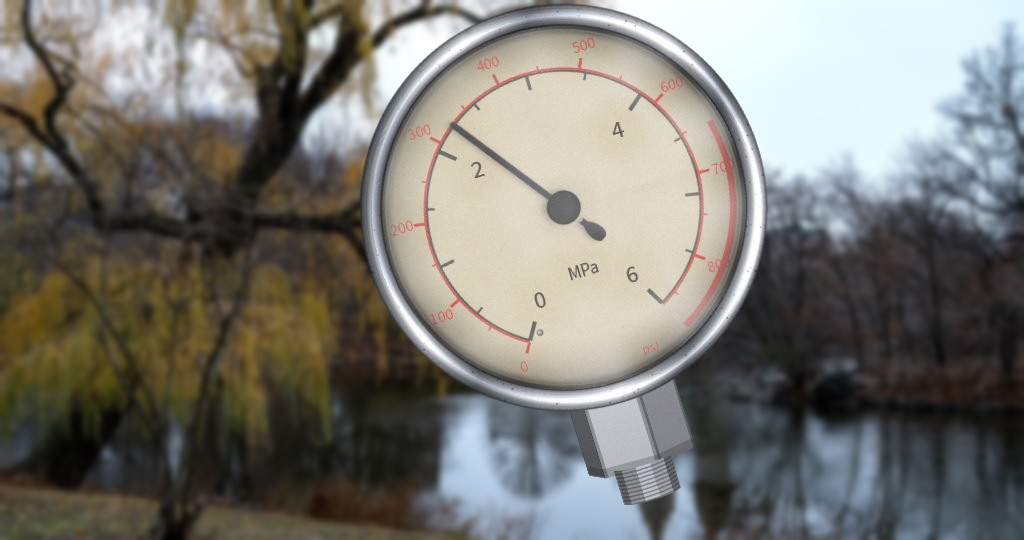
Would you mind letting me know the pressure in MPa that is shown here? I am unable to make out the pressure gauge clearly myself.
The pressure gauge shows 2.25 MPa
